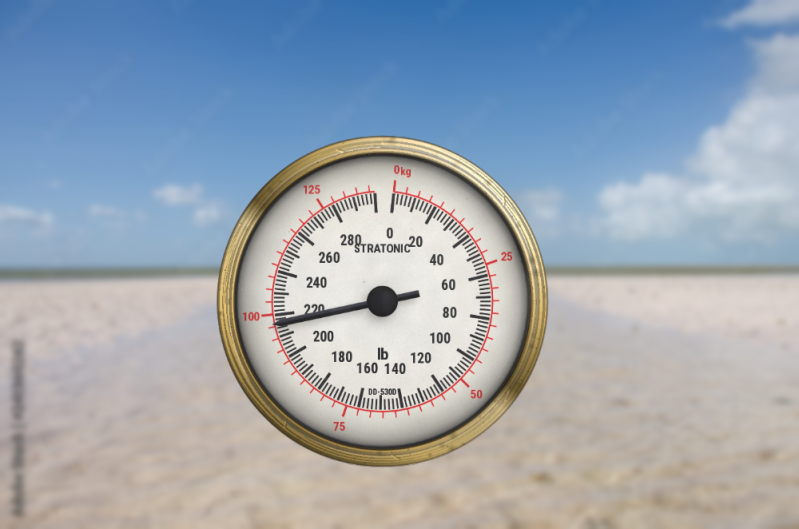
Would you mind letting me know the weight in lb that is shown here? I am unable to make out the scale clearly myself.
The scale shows 216 lb
